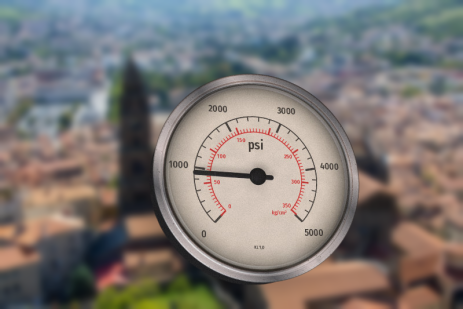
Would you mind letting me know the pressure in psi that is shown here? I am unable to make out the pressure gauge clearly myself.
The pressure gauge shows 900 psi
